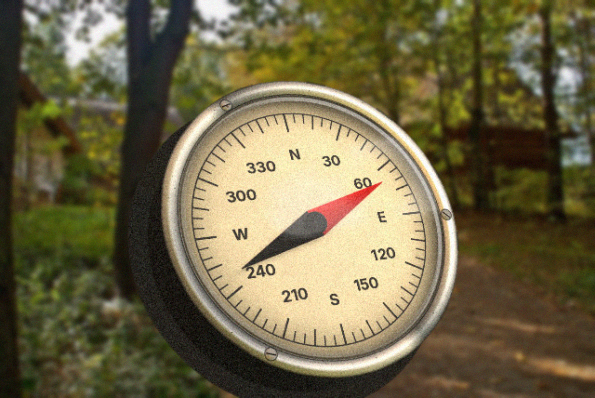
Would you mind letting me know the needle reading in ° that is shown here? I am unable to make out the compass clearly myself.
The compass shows 67.5 °
